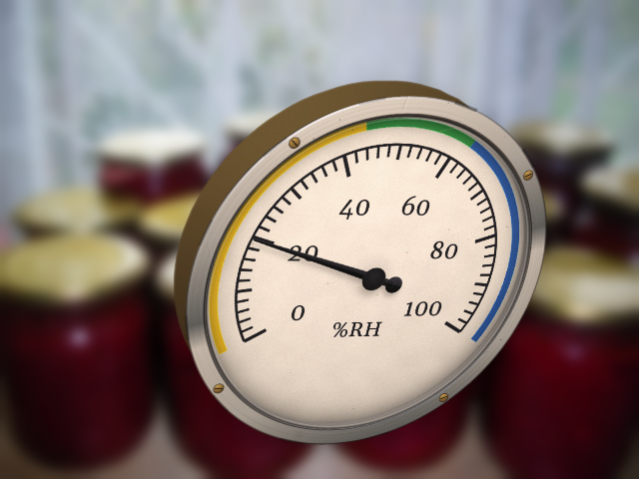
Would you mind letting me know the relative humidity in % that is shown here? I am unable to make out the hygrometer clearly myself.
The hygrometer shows 20 %
